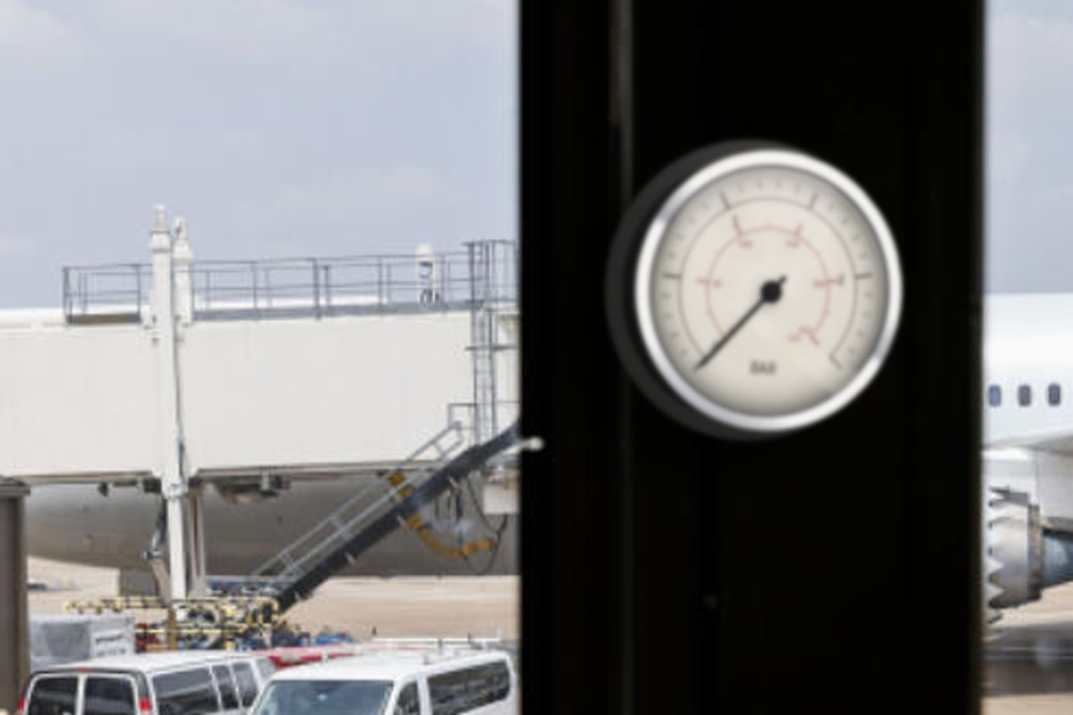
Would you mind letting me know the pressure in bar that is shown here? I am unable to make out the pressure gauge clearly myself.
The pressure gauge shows 0 bar
